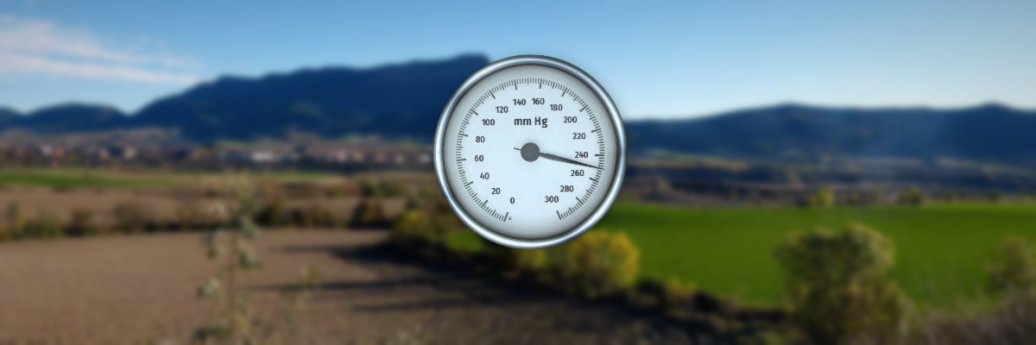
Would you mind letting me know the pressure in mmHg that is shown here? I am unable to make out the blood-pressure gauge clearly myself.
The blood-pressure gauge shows 250 mmHg
